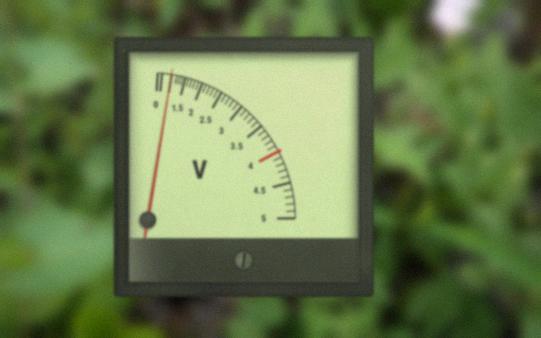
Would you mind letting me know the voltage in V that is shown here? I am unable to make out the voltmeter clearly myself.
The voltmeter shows 1 V
